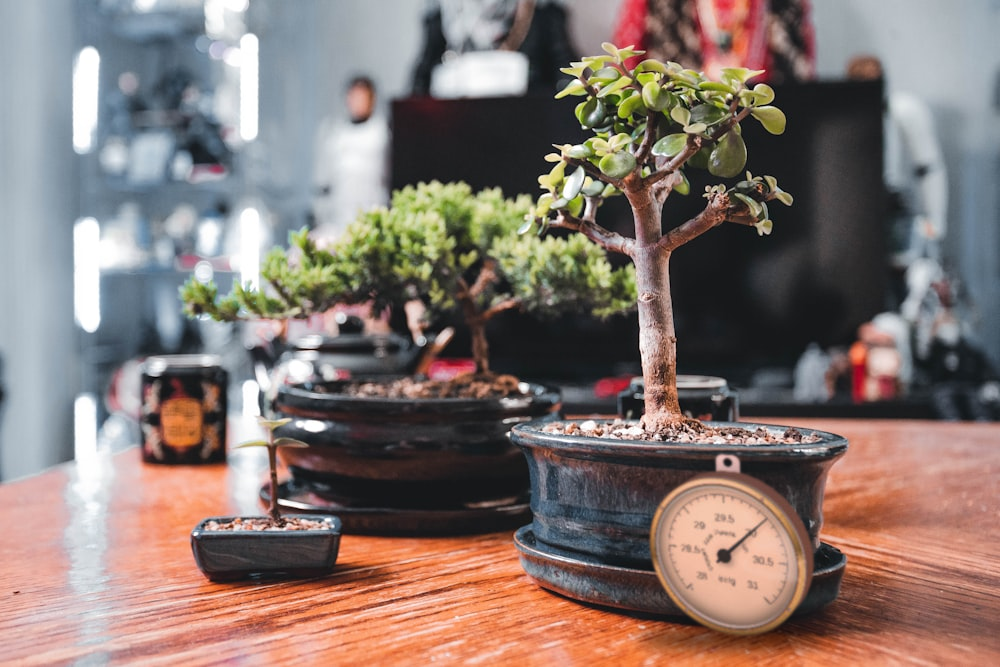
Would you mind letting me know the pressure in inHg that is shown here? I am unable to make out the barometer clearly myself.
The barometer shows 30 inHg
